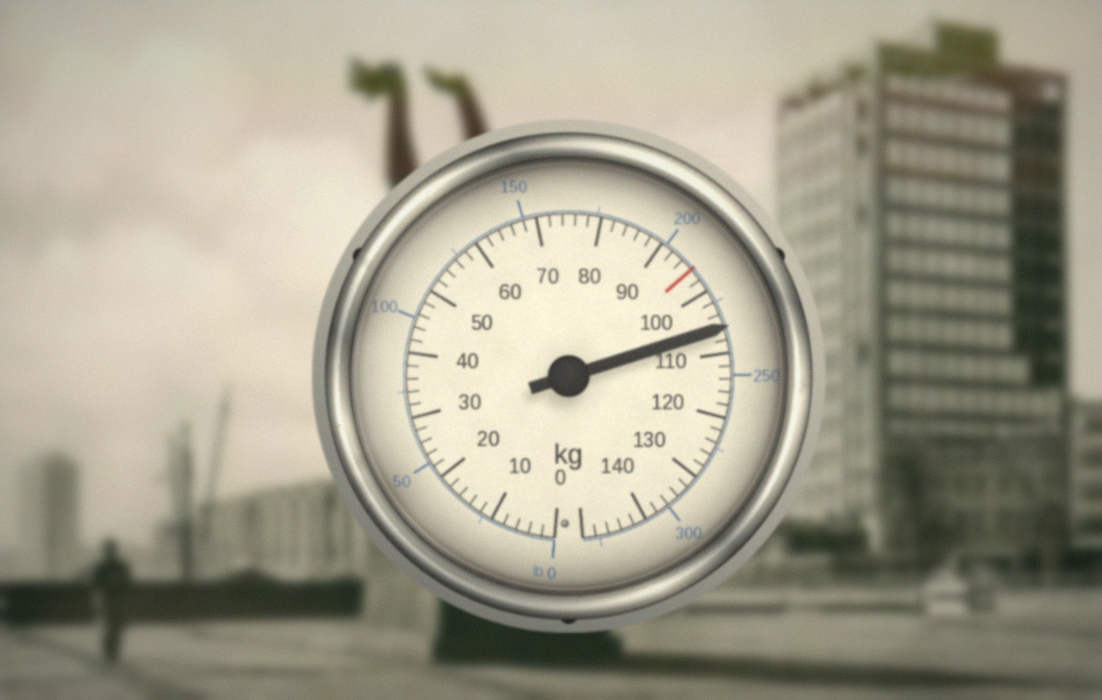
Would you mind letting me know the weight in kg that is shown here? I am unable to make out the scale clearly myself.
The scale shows 106 kg
